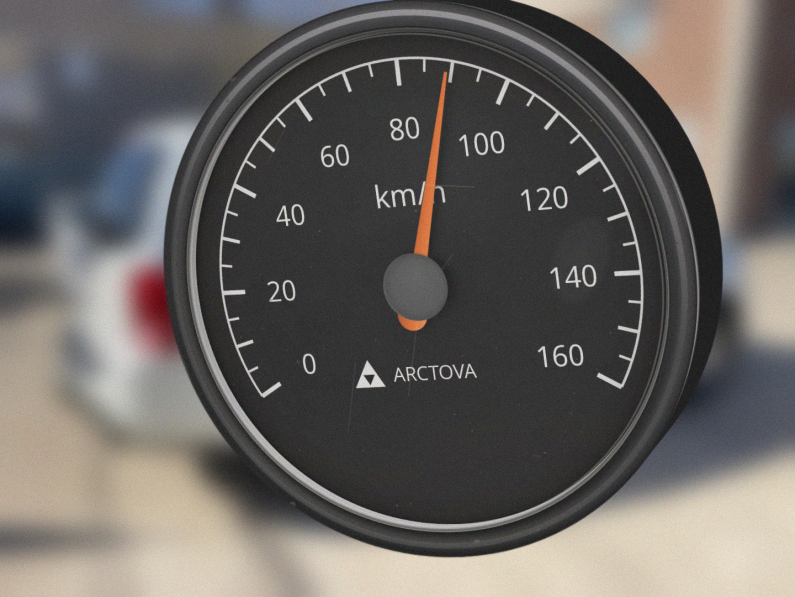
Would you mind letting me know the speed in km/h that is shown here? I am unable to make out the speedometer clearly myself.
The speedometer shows 90 km/h
